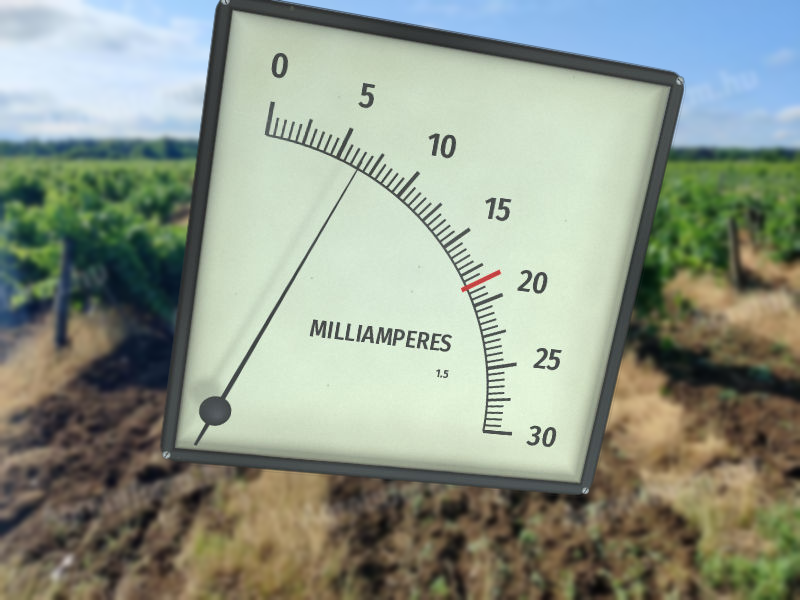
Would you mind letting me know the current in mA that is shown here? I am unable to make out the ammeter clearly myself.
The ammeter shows 6.5 mA
